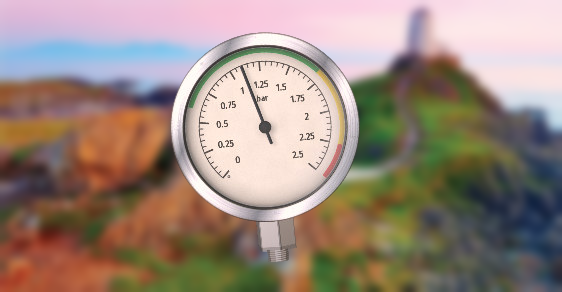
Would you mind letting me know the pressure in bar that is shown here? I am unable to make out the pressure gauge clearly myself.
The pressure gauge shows 1.1 bar
